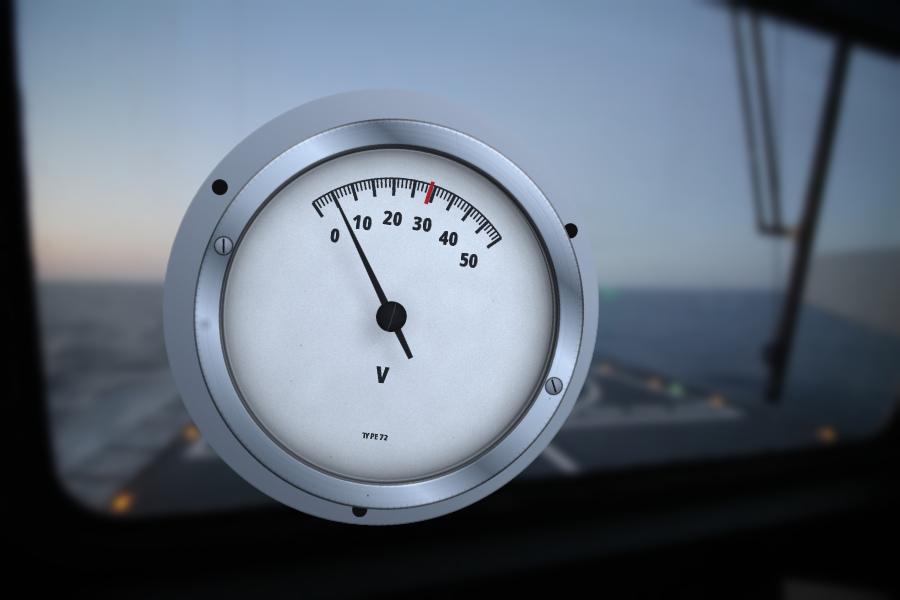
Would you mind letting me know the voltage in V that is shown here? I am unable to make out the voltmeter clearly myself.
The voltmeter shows 5 V
